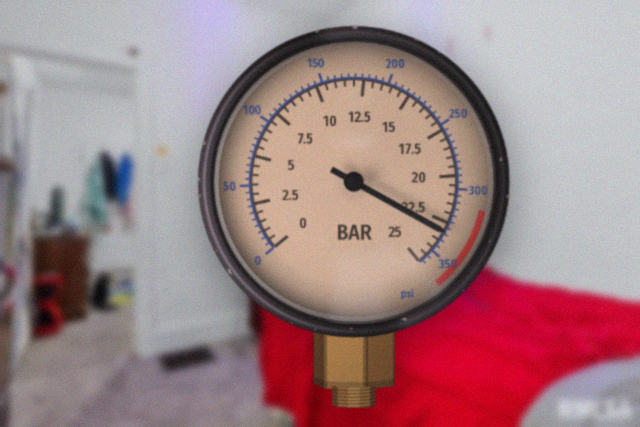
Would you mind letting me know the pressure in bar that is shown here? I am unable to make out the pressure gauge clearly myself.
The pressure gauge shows 23 bar
